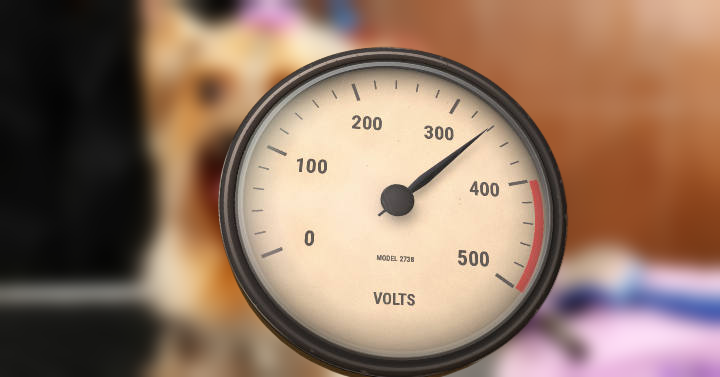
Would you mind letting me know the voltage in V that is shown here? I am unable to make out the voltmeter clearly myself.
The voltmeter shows 340 V
